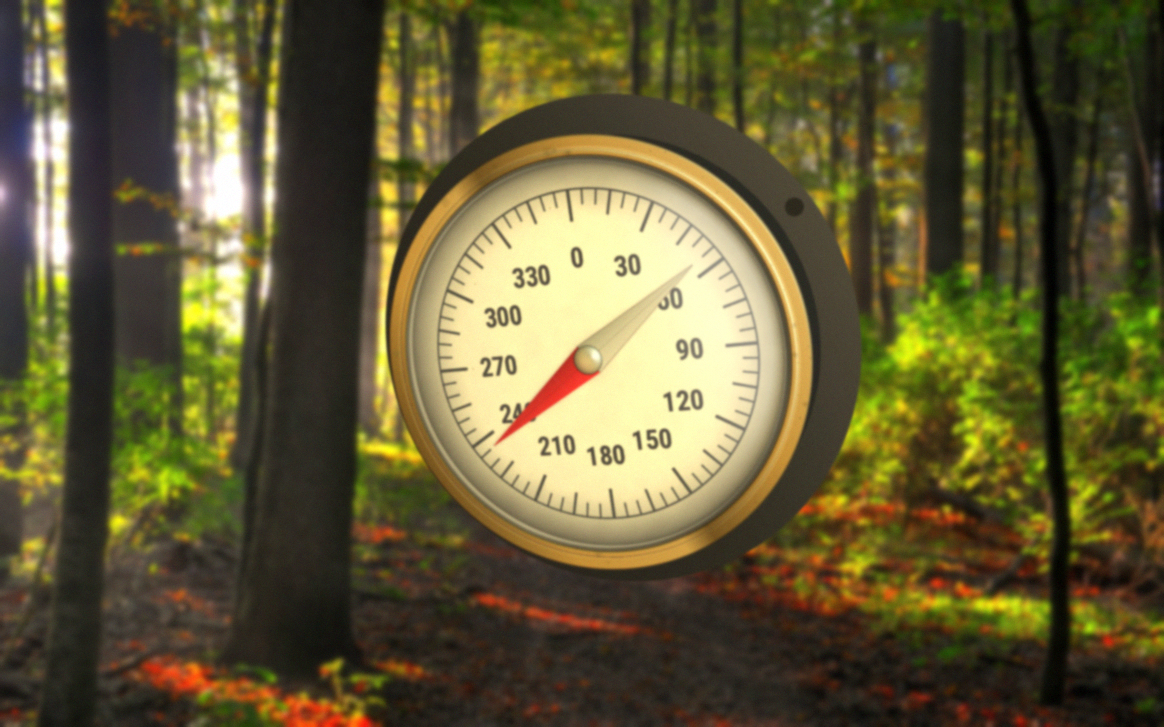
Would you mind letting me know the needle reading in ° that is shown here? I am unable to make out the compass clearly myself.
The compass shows 235 °
